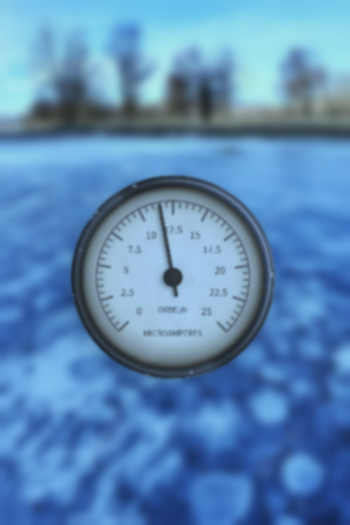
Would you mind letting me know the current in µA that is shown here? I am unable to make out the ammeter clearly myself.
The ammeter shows 11.5 µA
